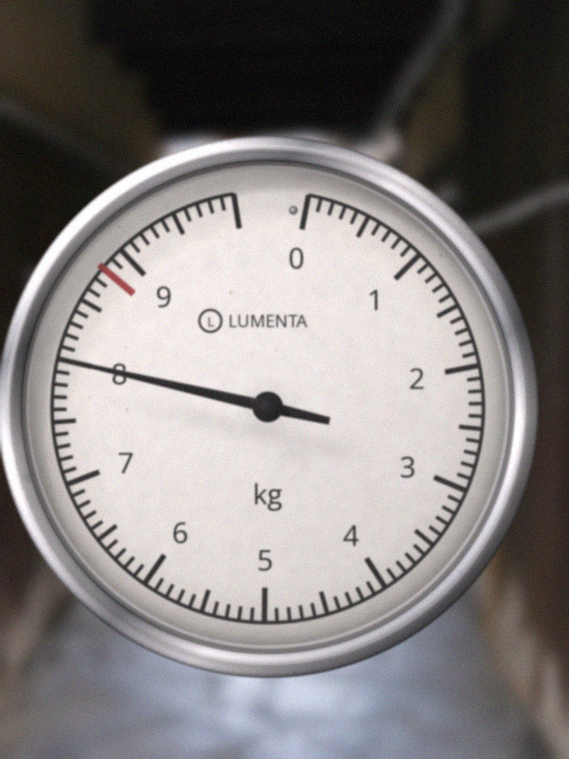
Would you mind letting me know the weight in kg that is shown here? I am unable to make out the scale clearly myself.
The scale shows 8 kg
